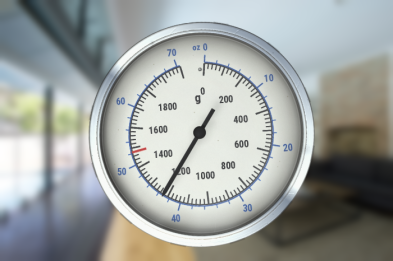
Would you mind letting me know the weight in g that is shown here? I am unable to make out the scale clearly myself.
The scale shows 1220 g
